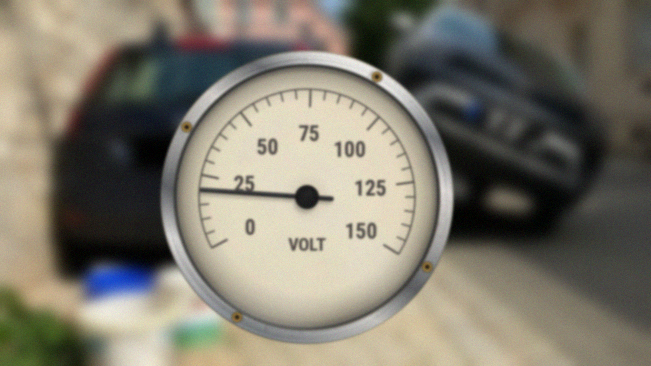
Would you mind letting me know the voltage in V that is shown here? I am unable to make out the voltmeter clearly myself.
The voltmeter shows 20 V
